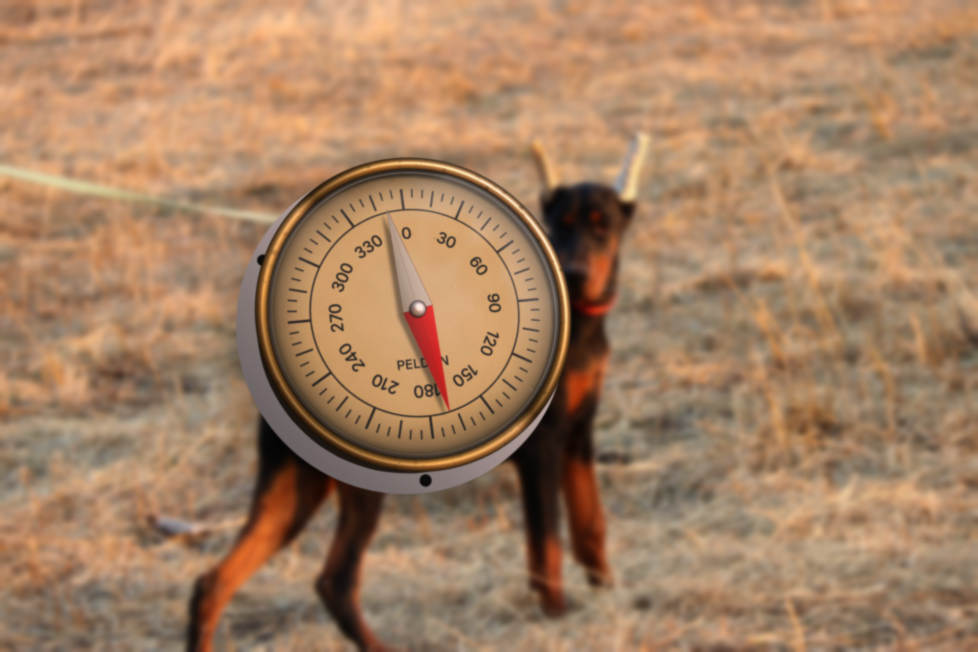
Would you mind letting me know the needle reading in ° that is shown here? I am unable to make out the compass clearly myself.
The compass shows 170 °
